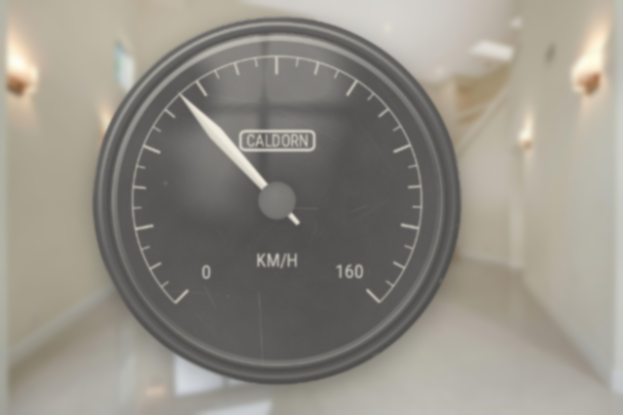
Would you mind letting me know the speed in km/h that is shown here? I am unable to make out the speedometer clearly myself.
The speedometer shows 55 km/h
